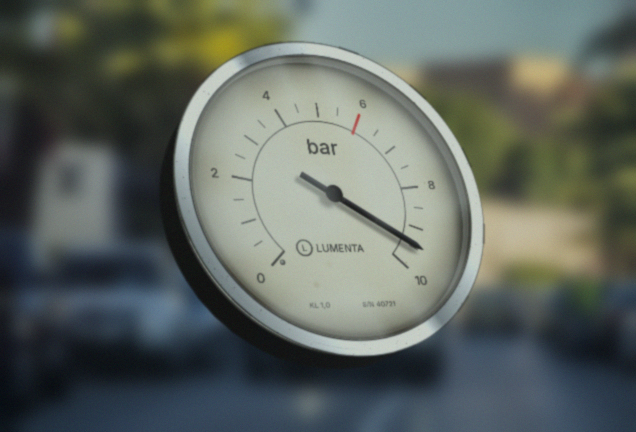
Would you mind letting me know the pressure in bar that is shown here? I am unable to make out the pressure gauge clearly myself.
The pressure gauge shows 9.5 bar
